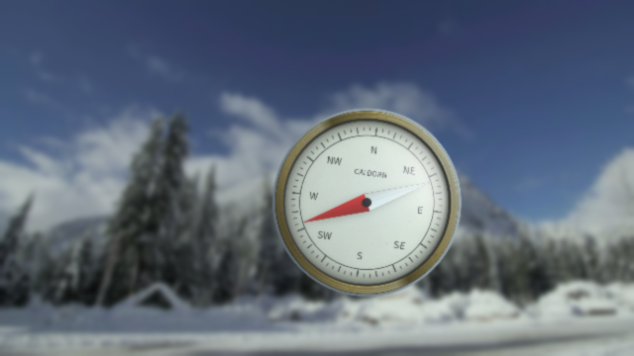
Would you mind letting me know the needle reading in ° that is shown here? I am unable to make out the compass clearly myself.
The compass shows 245 °
